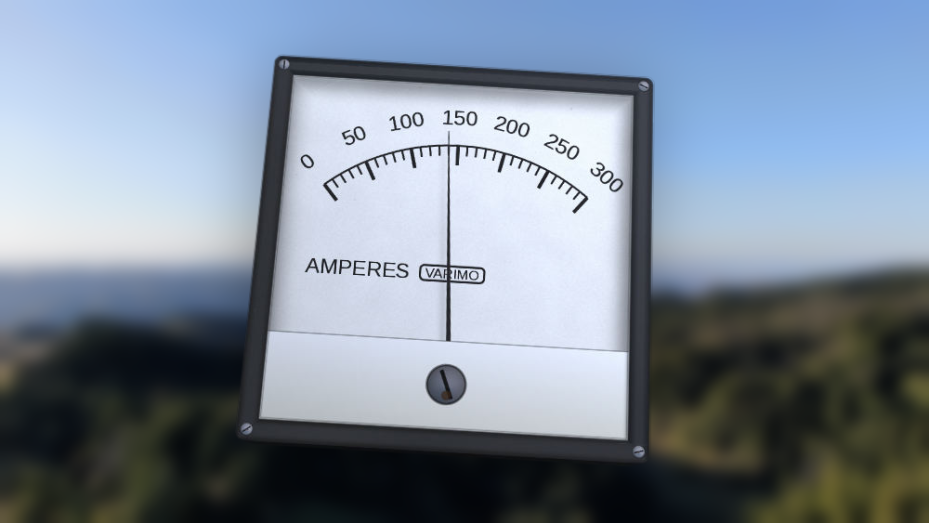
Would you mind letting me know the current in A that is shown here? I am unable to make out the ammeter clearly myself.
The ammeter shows 140 A
